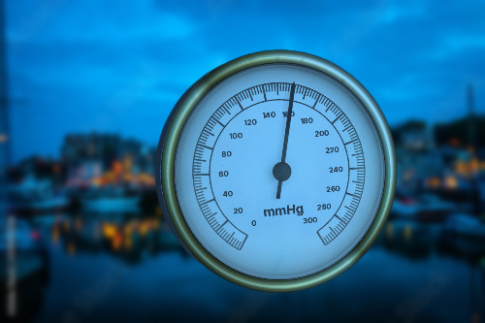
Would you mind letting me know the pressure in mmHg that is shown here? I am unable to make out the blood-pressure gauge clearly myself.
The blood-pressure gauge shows 160 mmHg
